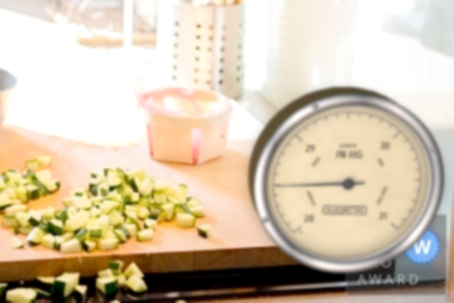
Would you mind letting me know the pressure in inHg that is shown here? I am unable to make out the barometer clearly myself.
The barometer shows 28.5 inHg
